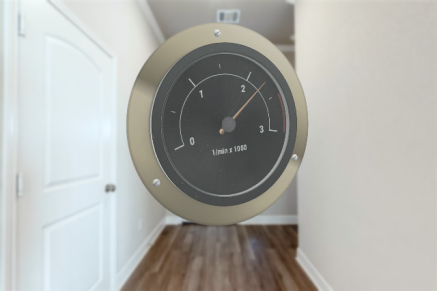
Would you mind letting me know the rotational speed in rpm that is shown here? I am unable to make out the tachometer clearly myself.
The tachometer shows 2250 rpm
